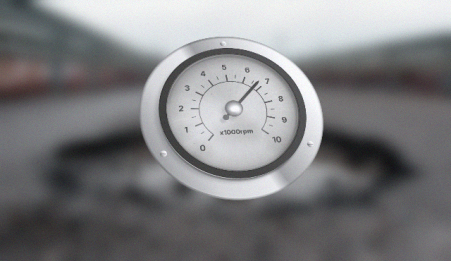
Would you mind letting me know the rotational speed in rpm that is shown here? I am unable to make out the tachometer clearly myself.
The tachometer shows 6750 rpm
